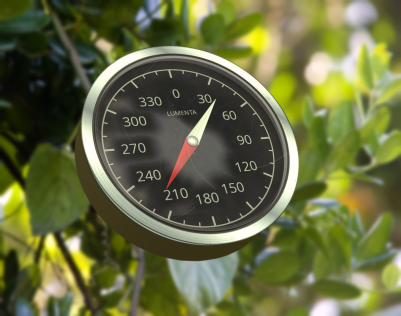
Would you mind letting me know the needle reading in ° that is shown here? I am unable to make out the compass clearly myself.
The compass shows 220 °
